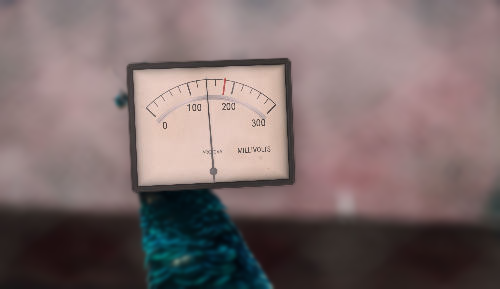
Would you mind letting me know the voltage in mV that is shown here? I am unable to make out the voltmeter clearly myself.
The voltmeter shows 140 mV
